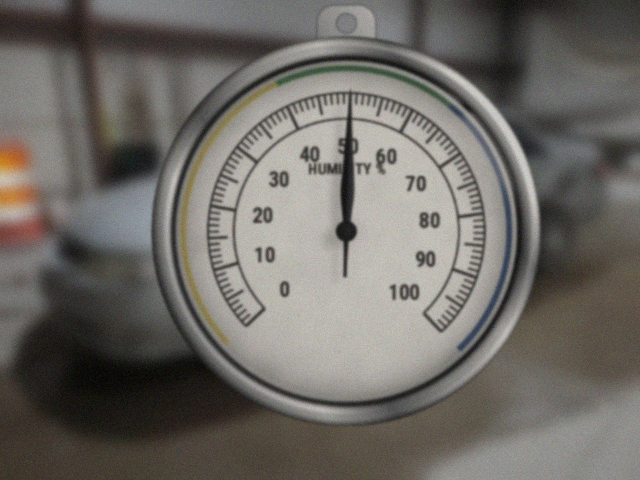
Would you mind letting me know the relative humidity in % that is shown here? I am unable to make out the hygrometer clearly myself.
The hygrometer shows 50 %
